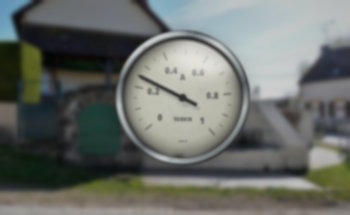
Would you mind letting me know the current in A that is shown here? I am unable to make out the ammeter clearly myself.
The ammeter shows 0.25 A
